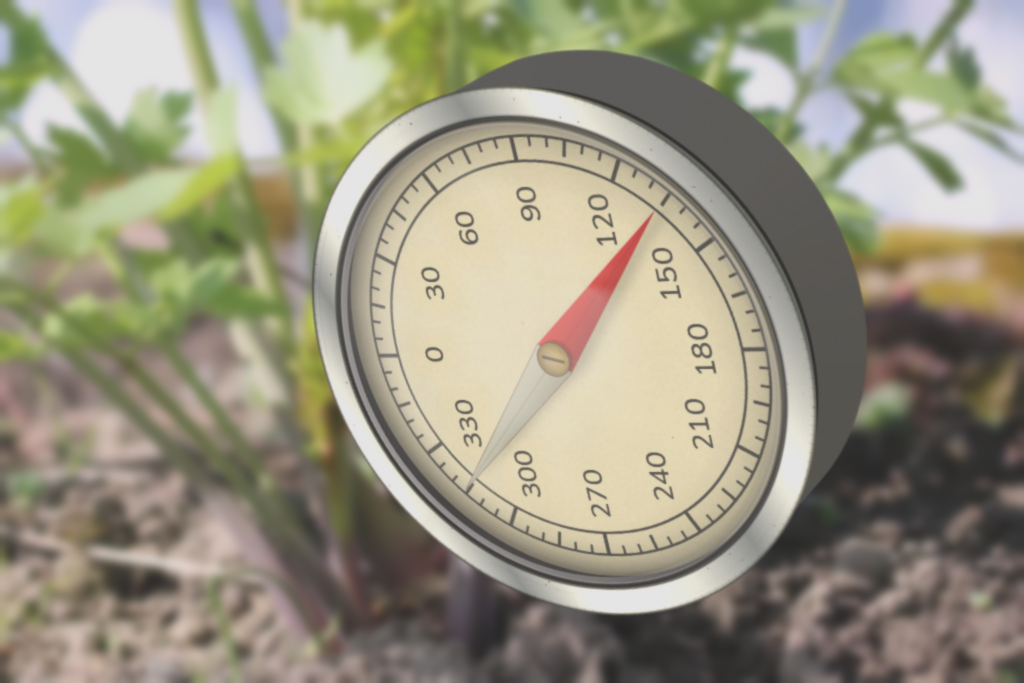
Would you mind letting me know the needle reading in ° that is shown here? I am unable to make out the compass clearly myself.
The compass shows 135 °
